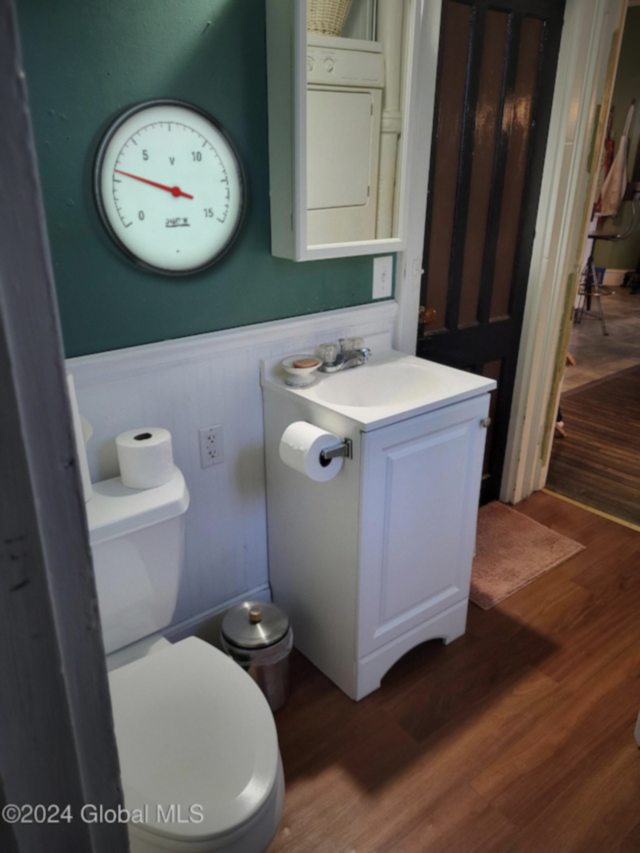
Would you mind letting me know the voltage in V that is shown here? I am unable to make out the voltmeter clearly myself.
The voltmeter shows 3 V
